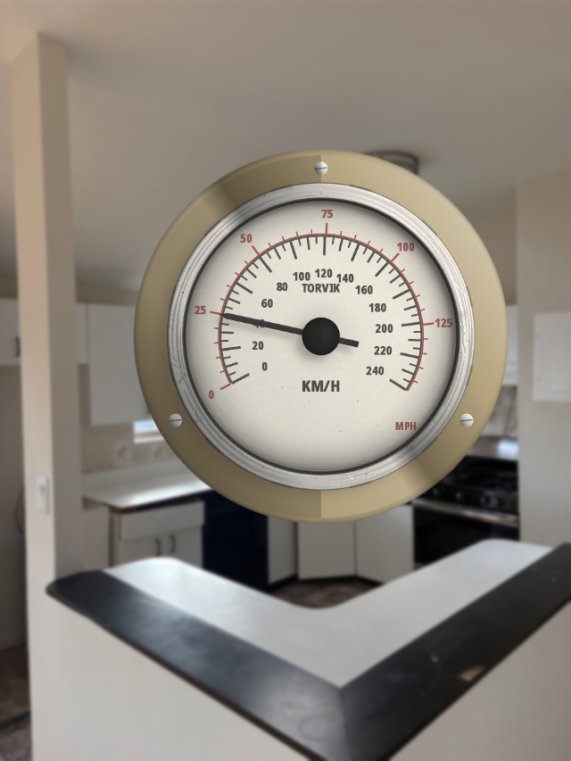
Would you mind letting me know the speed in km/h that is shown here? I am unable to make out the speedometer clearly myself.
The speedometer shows 40 km/h
